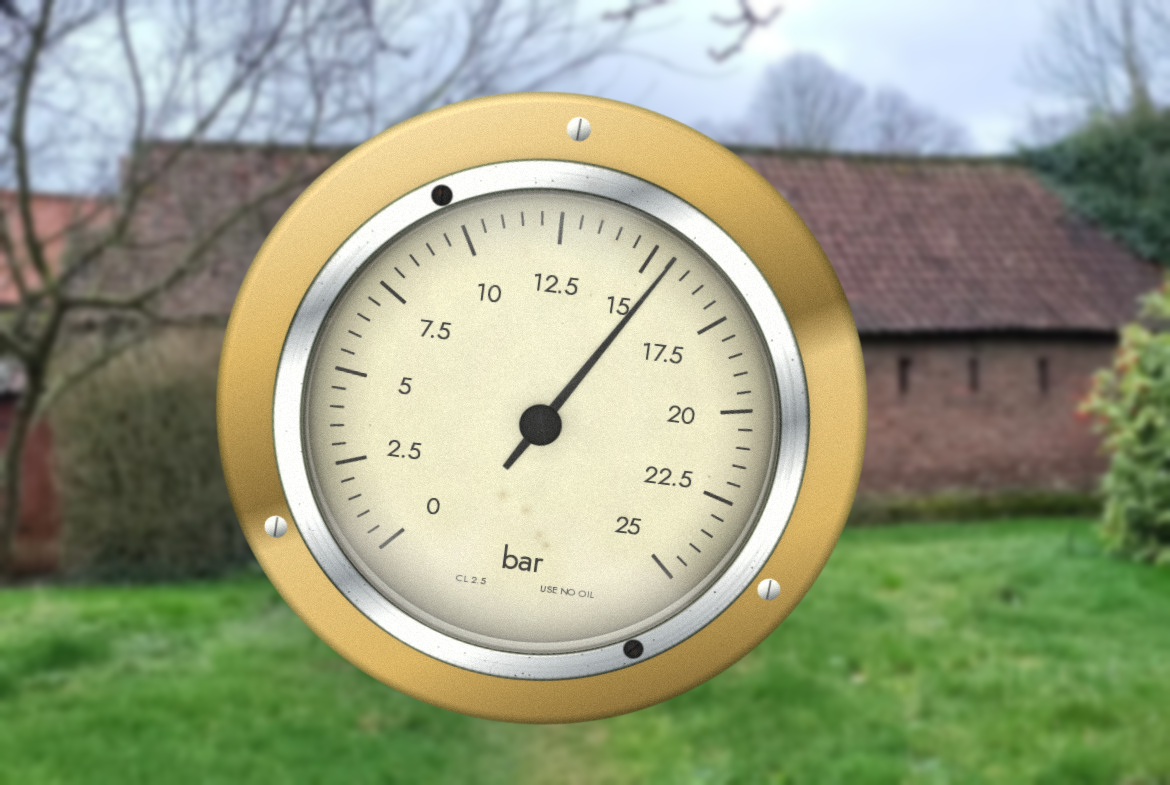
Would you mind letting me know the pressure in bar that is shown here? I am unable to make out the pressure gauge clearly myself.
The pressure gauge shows 15.5 bar
